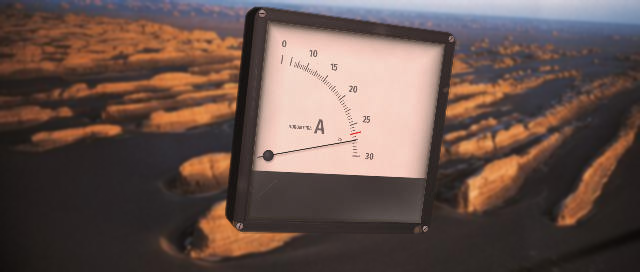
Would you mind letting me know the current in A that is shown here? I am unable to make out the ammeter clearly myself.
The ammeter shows 27.5 A
